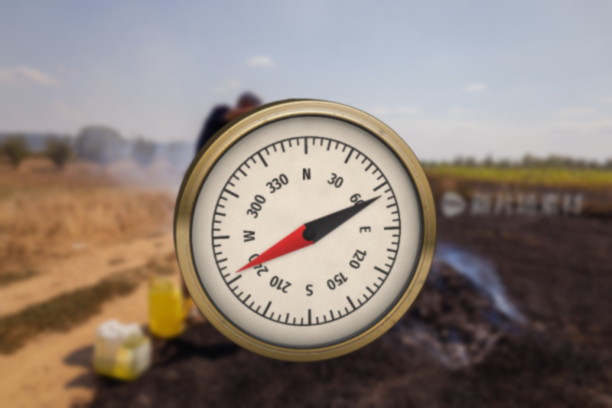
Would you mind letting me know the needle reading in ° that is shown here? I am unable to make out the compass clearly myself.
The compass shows 245 °
